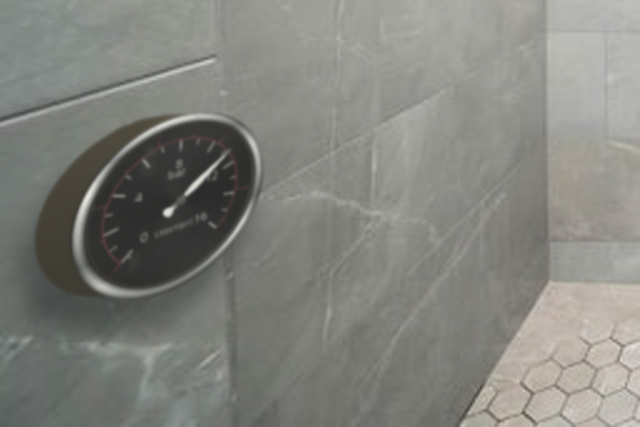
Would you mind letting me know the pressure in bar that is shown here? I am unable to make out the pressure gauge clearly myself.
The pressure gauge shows 11 bar
